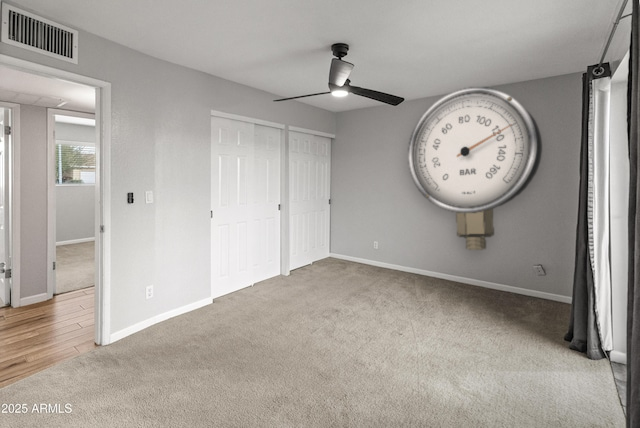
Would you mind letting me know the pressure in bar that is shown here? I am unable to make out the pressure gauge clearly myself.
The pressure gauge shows 120 bar
